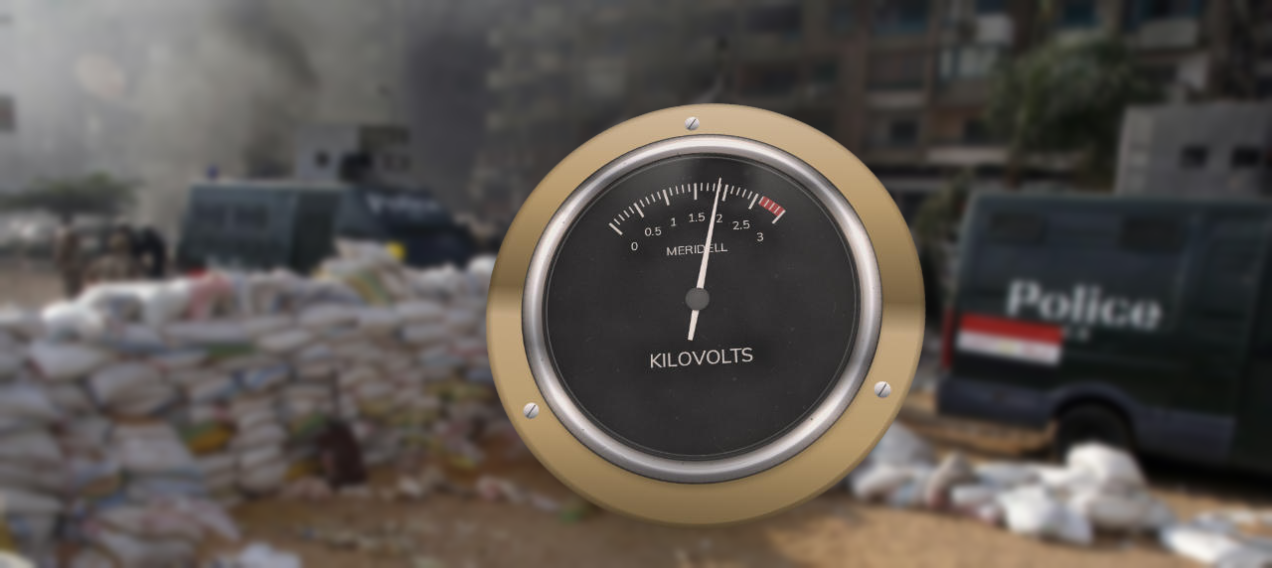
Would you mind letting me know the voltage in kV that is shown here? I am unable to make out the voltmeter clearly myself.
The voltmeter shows 1.9 kV
